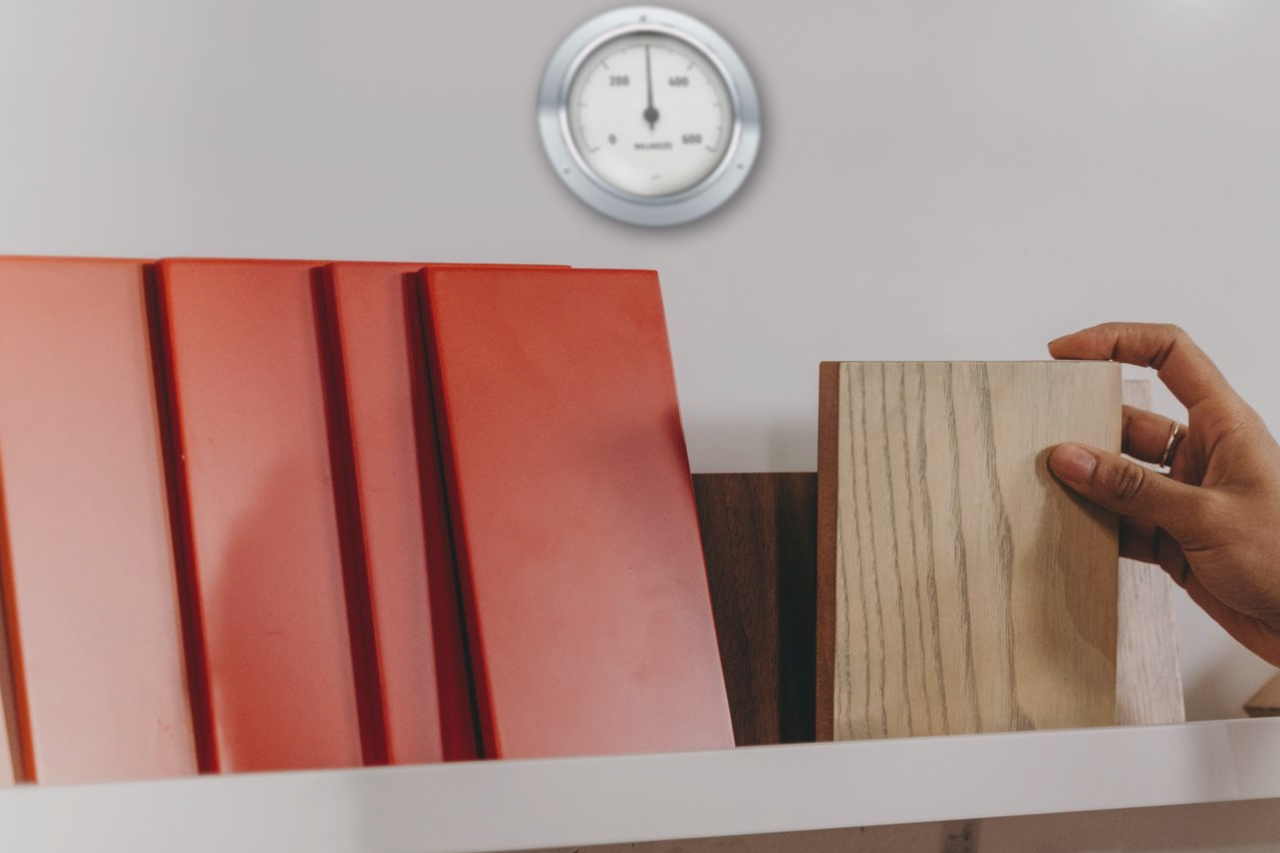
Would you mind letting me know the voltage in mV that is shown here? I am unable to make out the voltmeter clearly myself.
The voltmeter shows 300 mV
